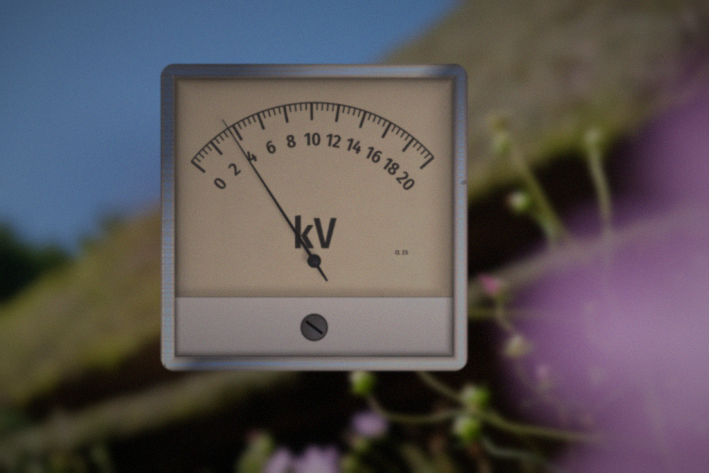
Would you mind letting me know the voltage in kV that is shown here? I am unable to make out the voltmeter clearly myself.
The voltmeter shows 3.6 kV
